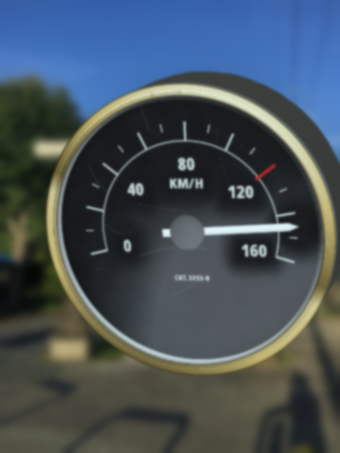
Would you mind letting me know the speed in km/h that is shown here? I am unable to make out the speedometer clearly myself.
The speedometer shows 145 km/h
